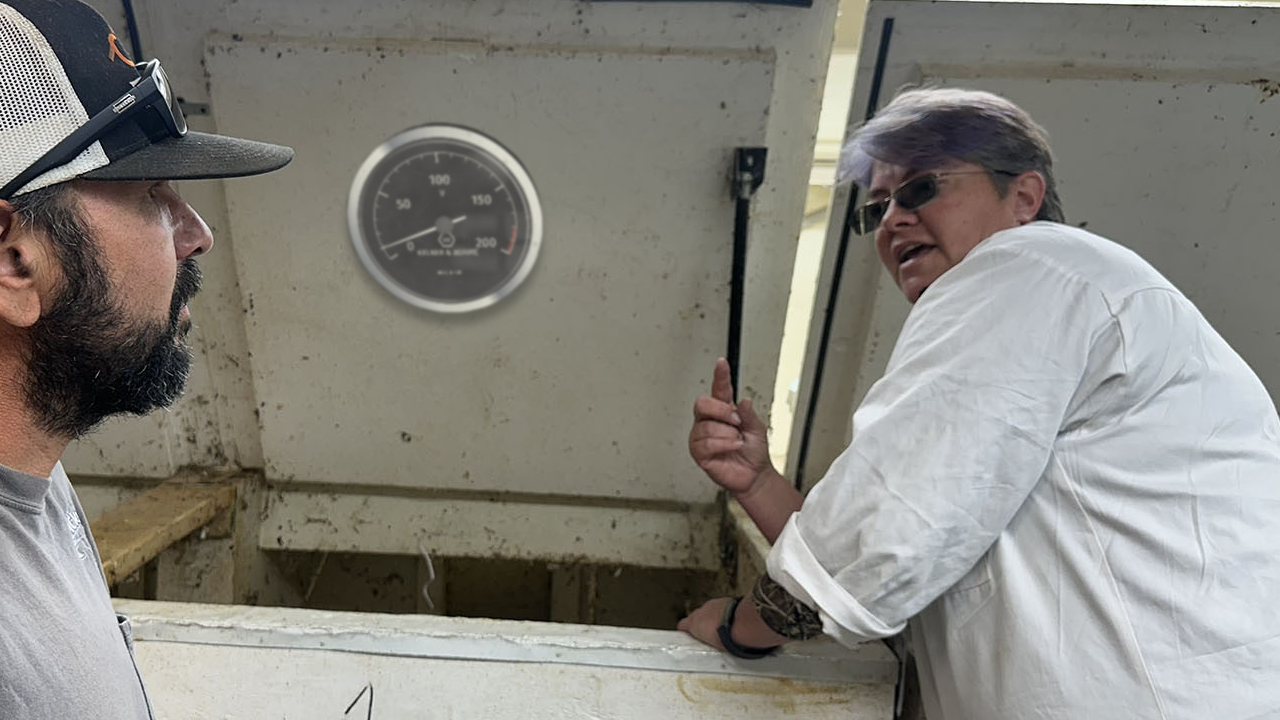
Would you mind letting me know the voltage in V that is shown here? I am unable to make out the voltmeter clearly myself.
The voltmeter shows 10 V
